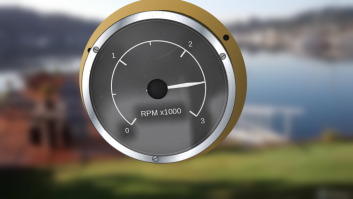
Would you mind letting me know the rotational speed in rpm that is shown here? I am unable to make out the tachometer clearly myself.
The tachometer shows 2500 rpm
